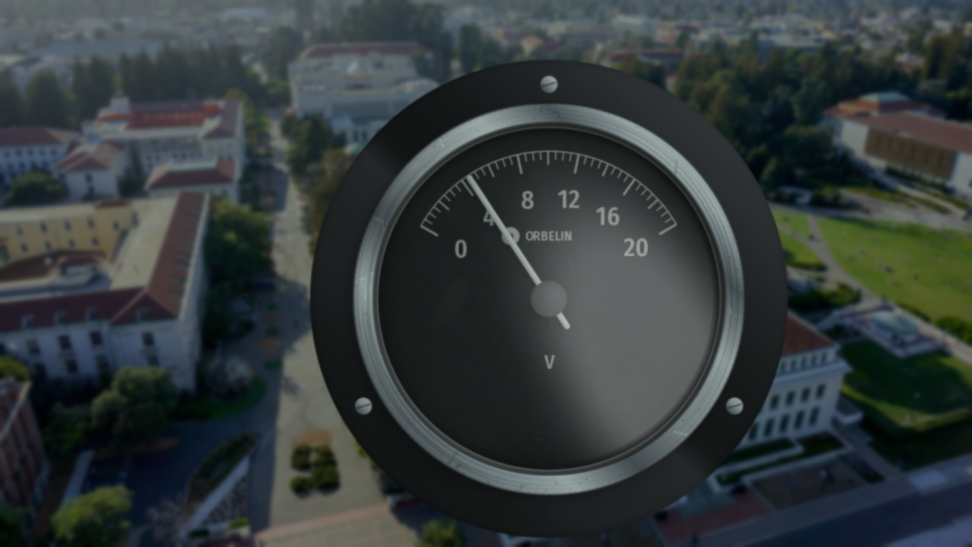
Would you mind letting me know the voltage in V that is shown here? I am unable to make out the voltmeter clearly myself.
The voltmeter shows 4.5 V
